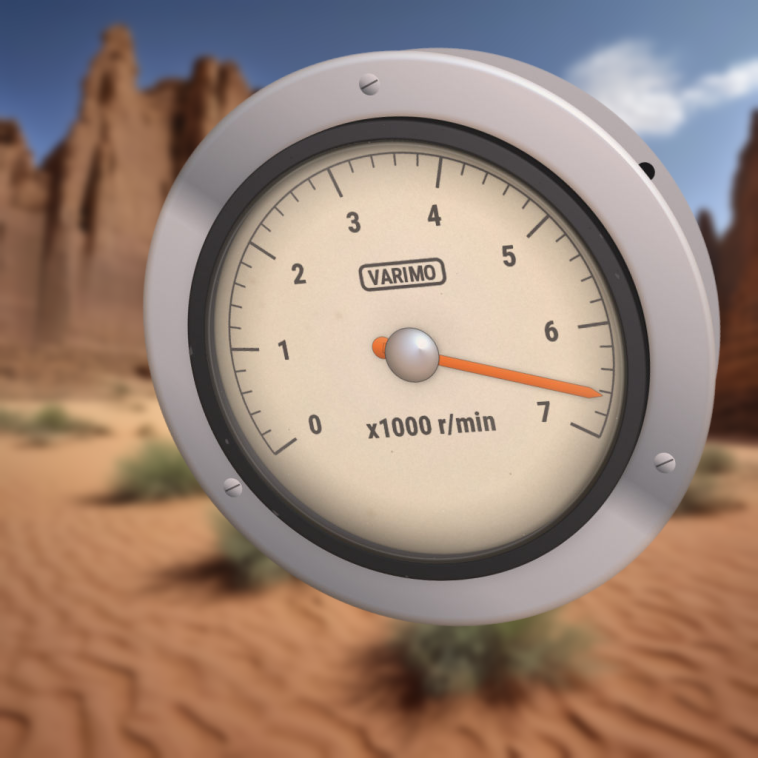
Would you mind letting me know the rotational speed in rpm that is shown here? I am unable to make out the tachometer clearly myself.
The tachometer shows 6600 rpm
